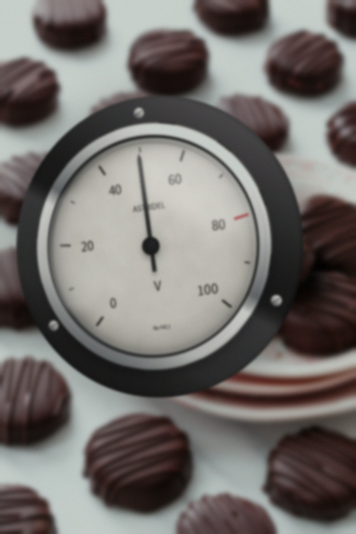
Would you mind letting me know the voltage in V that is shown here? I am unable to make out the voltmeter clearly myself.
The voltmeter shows 50 V
